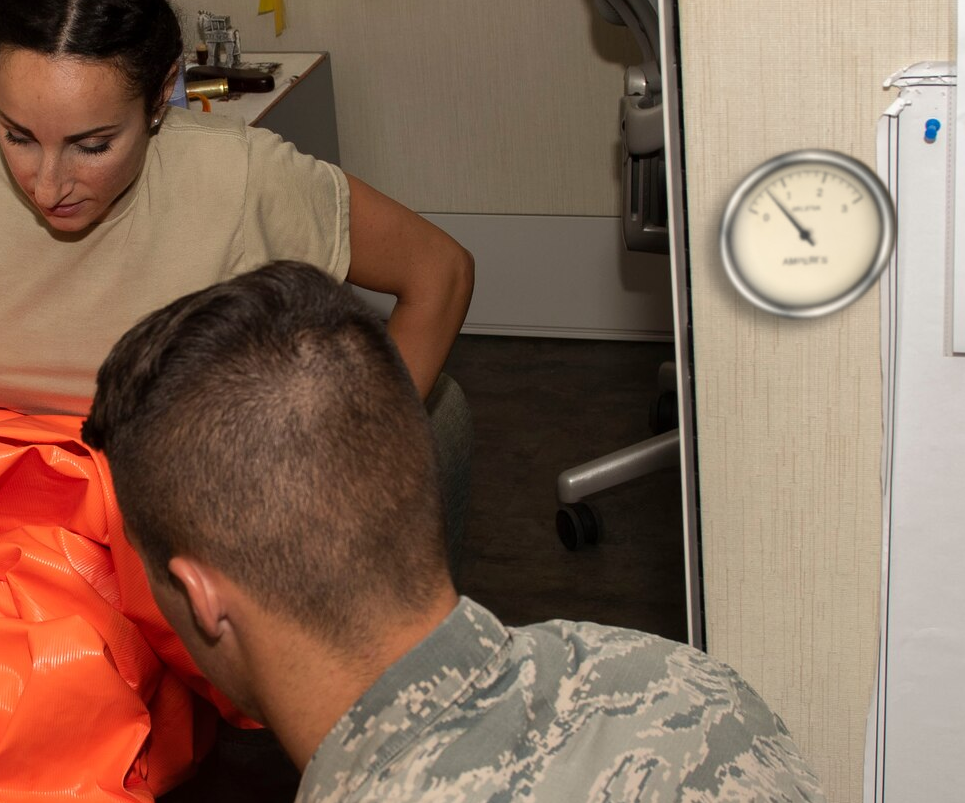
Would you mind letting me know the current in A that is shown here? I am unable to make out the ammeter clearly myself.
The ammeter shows 0.6 A
